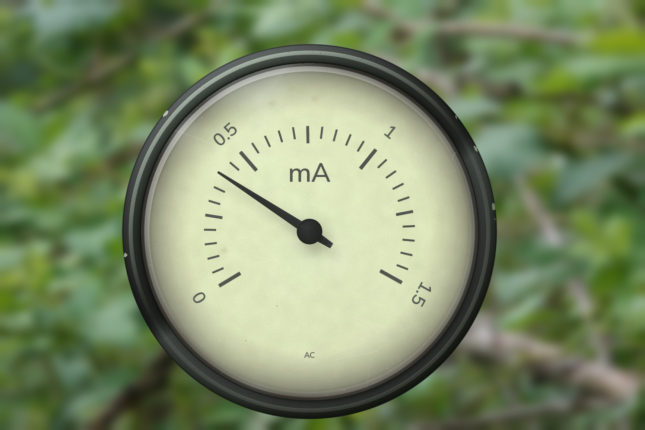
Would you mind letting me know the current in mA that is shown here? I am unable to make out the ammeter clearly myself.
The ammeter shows 0.4 mA
